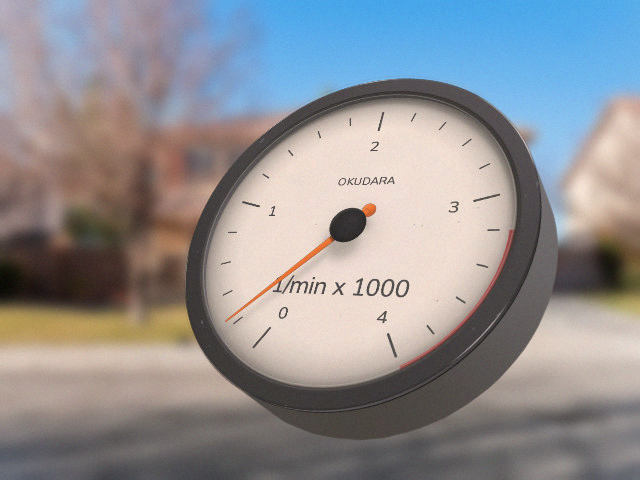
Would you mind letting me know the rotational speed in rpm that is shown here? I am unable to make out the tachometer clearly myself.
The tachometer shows 200 rpm
